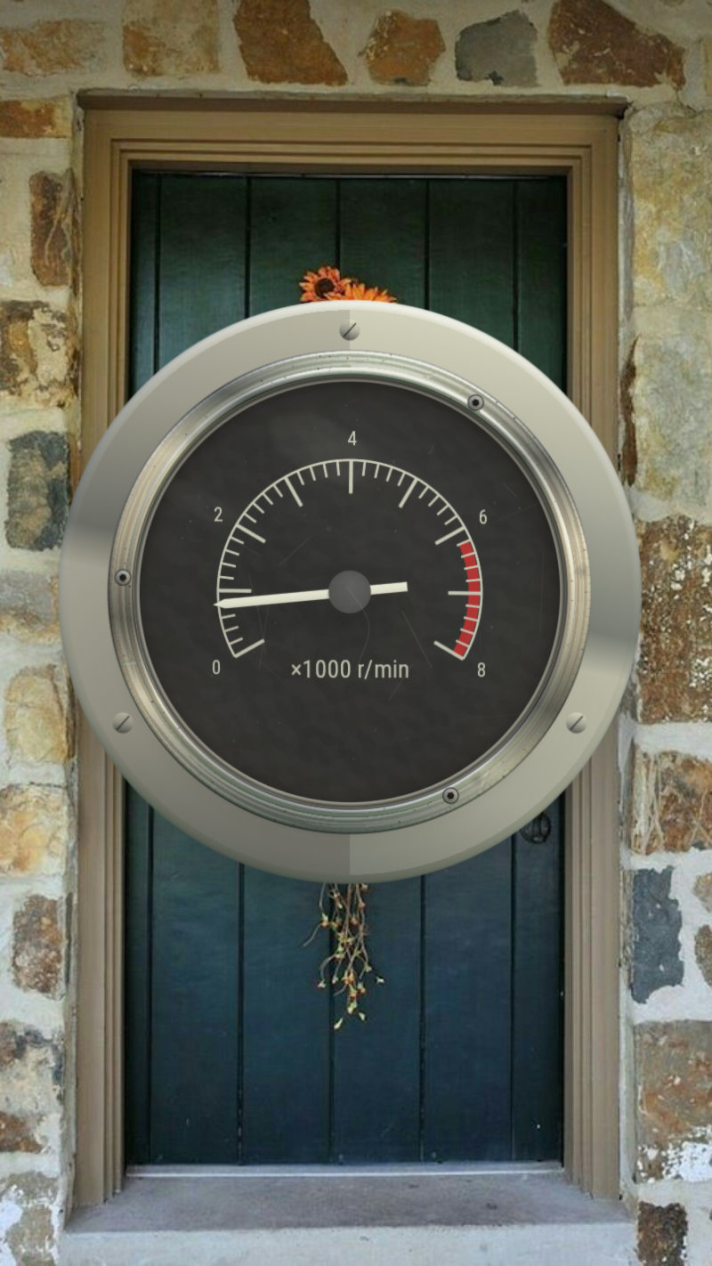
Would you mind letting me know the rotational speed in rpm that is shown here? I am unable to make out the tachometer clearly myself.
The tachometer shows 800 rpm
